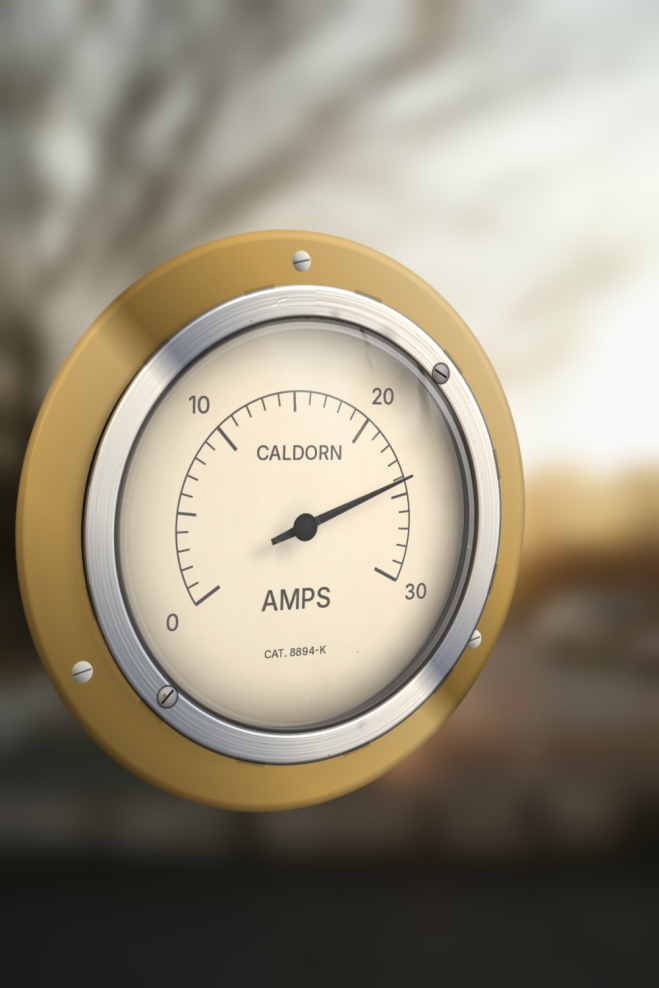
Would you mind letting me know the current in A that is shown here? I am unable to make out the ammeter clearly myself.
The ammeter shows 24 A
